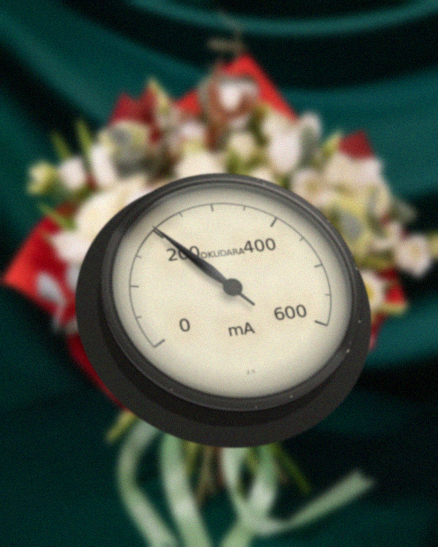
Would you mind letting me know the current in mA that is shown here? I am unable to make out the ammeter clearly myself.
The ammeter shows 200 mA
